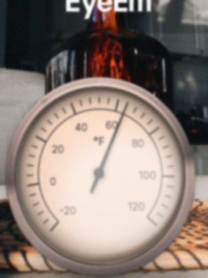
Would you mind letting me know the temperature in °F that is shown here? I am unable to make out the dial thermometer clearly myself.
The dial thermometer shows 64 °F
